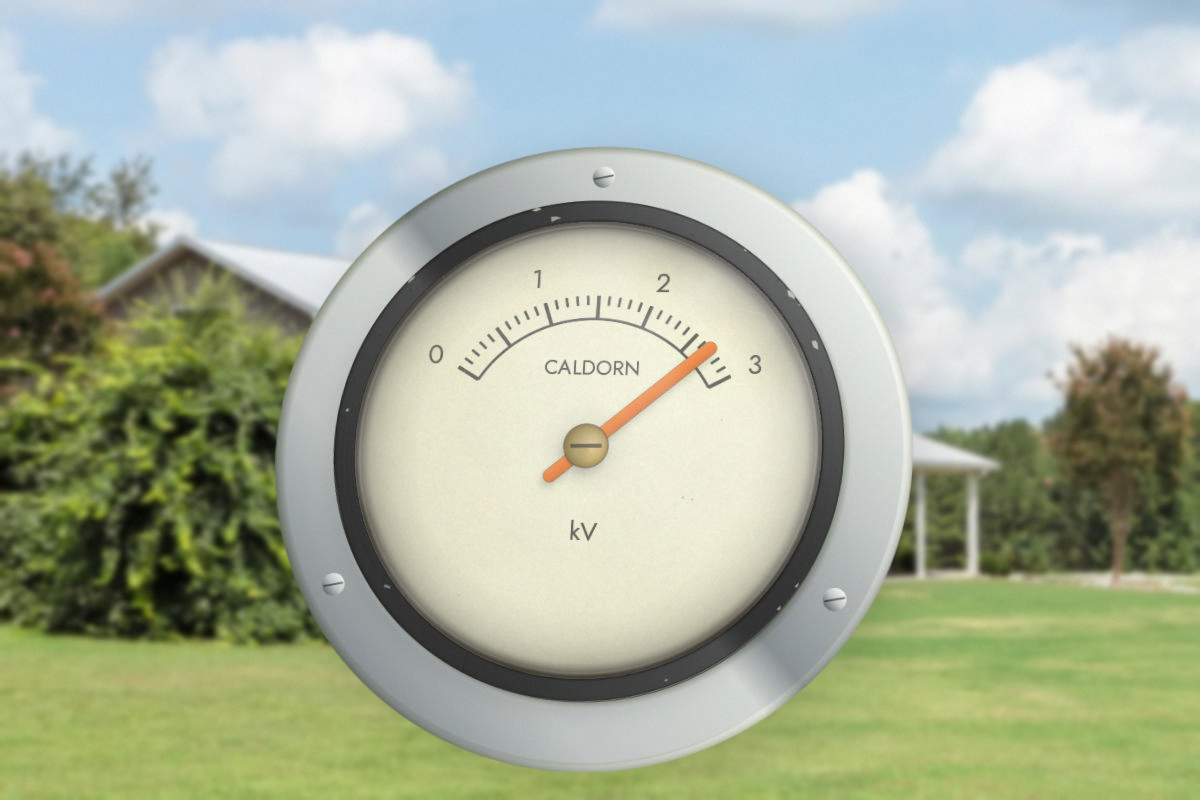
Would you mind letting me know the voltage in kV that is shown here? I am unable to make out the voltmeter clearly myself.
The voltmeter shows 2.7 kV
